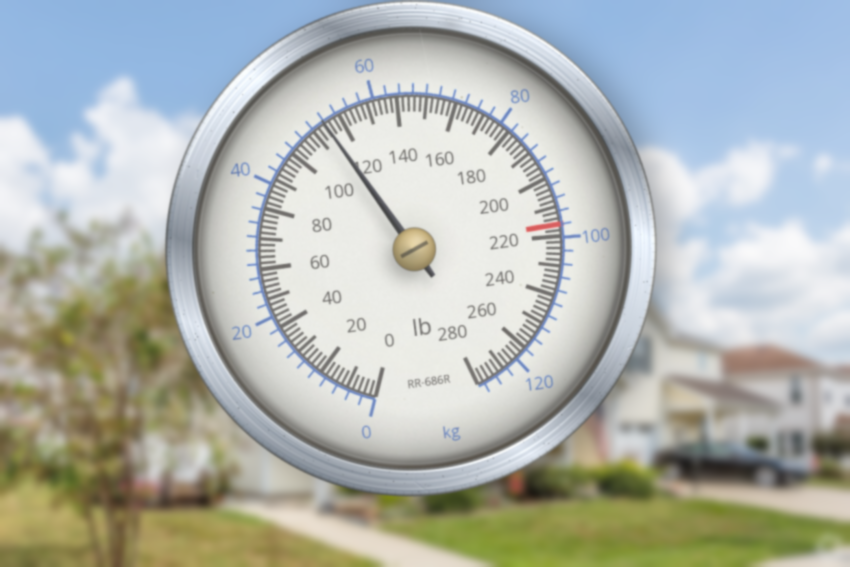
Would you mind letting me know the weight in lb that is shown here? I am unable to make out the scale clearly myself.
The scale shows 114 lb
